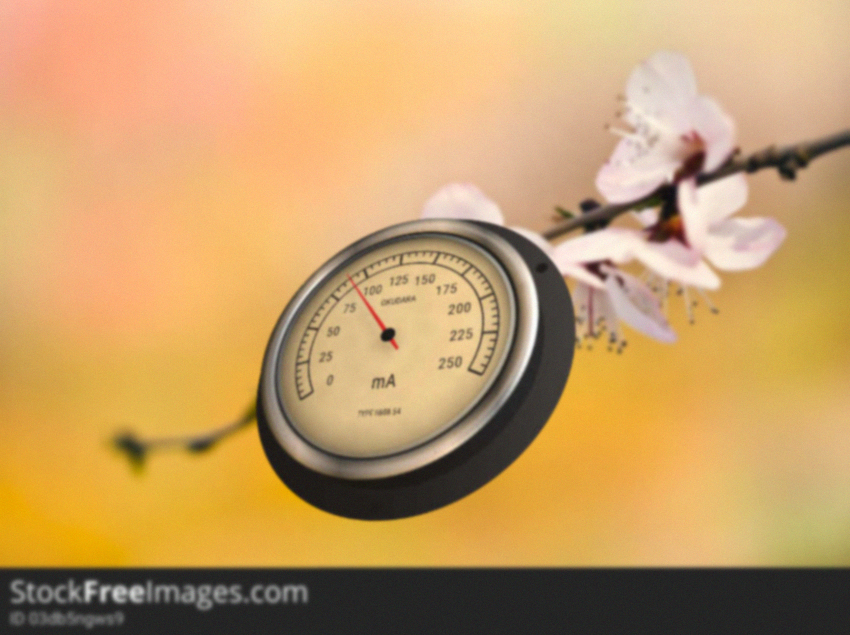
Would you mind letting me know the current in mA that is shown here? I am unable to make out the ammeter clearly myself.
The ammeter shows 90 mA
